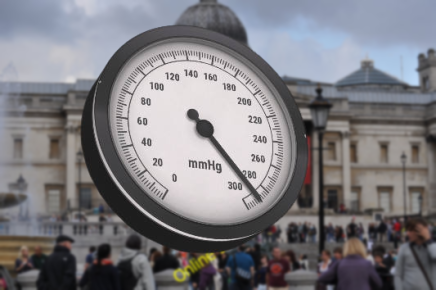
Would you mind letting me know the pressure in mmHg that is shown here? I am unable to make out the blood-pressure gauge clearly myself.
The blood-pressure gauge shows 290 mmHg
